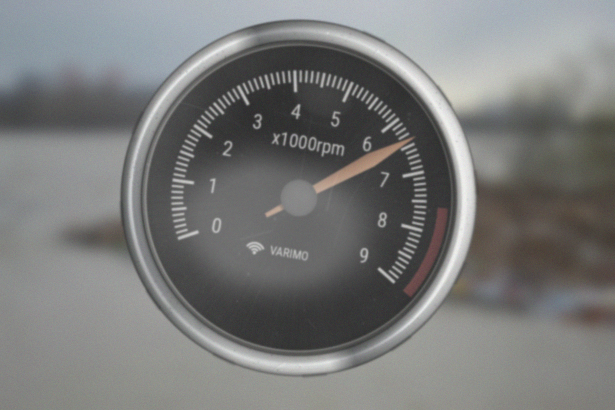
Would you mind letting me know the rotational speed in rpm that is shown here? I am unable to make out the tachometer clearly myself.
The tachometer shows 6400 rpm
